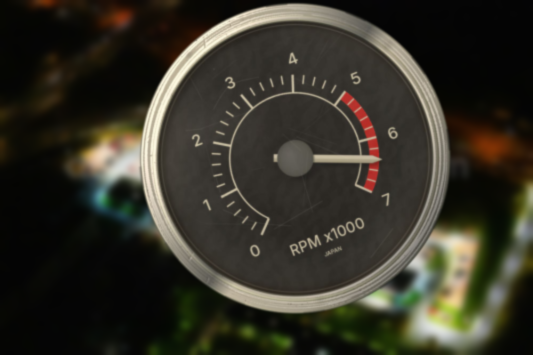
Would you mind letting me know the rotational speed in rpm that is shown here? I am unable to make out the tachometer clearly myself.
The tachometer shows 6400 rpm
